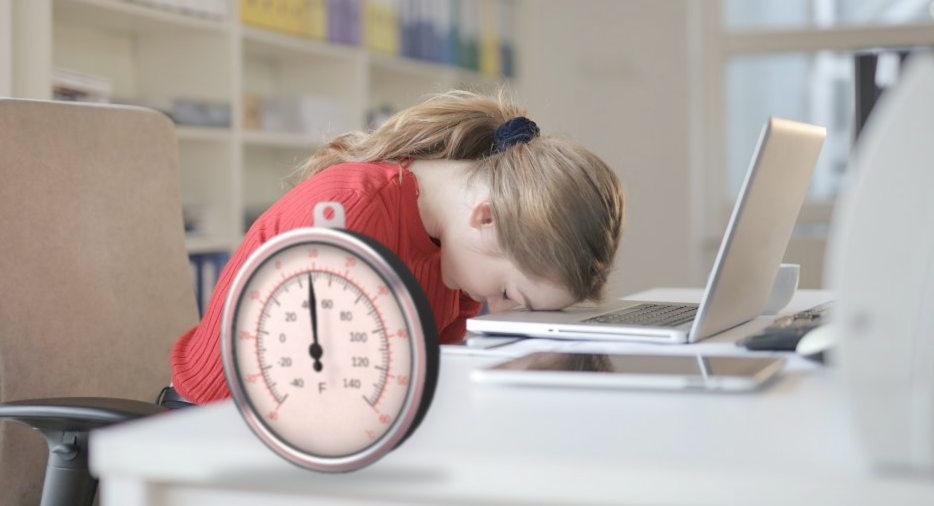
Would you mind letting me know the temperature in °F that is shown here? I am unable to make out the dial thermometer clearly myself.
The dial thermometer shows 50 °F
